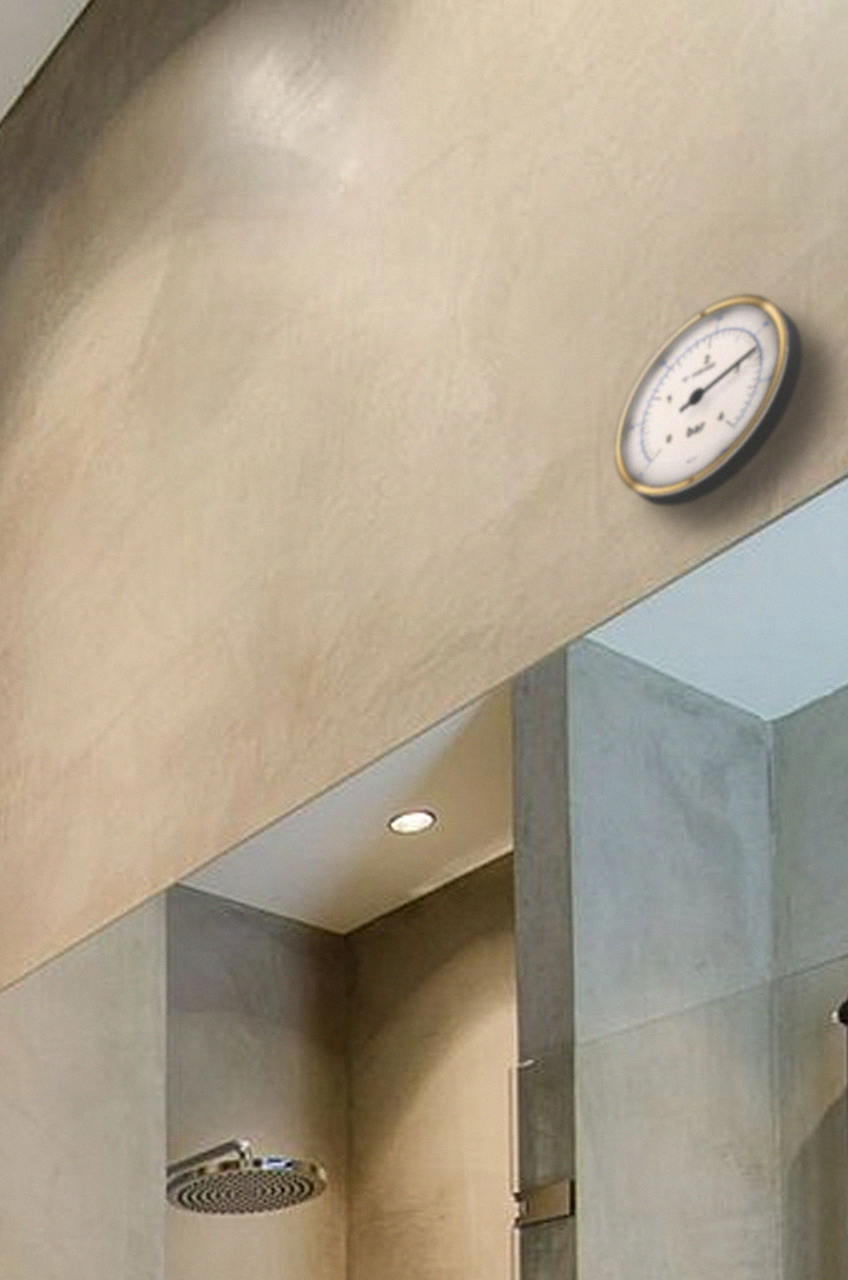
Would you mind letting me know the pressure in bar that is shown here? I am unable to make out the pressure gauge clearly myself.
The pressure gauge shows 3 bar
